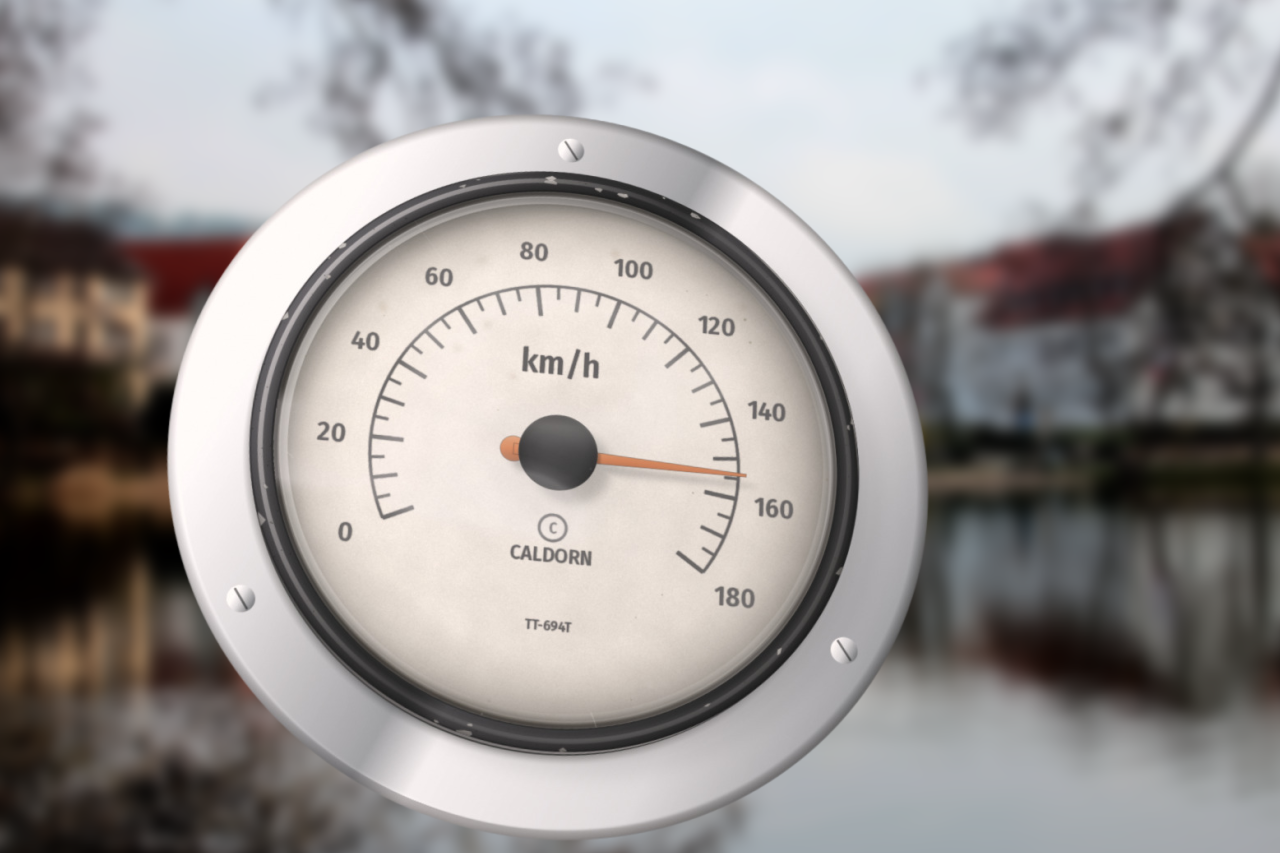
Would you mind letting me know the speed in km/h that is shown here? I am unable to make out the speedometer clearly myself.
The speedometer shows 155 km/h
